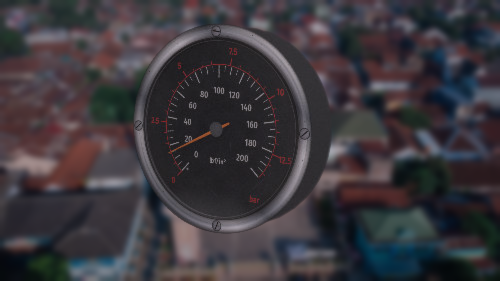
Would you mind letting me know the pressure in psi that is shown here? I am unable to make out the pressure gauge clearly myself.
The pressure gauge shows 15 psi
